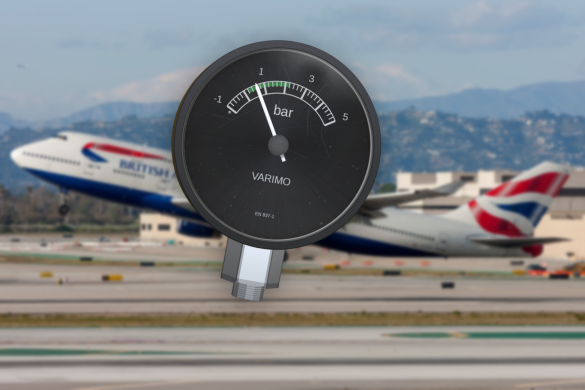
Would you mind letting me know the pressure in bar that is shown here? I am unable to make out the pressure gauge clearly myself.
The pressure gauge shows 0.6 bar
